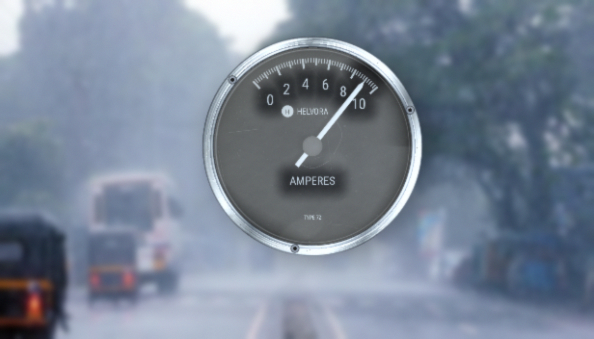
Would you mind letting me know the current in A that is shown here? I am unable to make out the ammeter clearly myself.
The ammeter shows 9 A
